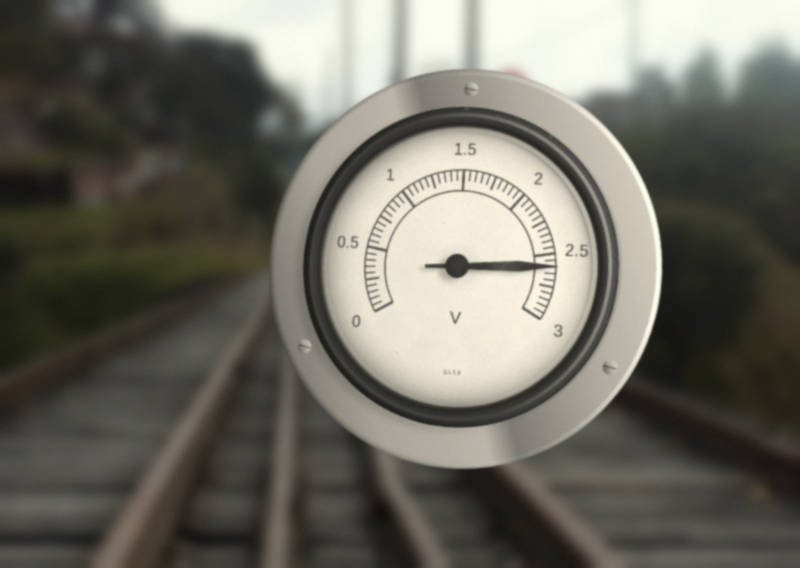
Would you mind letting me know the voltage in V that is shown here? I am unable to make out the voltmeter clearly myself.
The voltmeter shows 2.6 V
